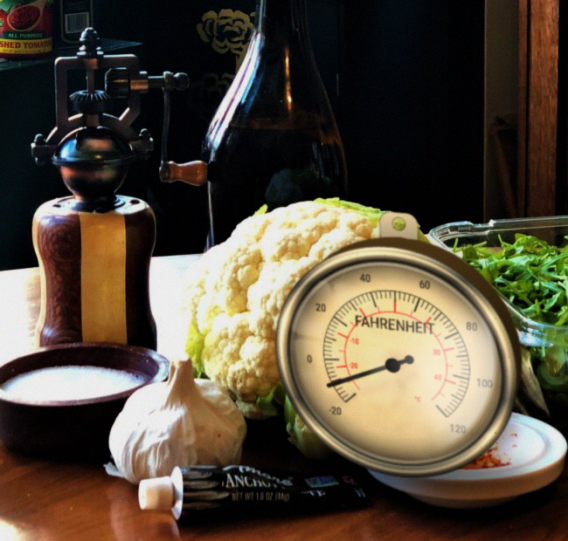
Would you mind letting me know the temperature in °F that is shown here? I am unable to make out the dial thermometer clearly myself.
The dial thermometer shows -10 °F
